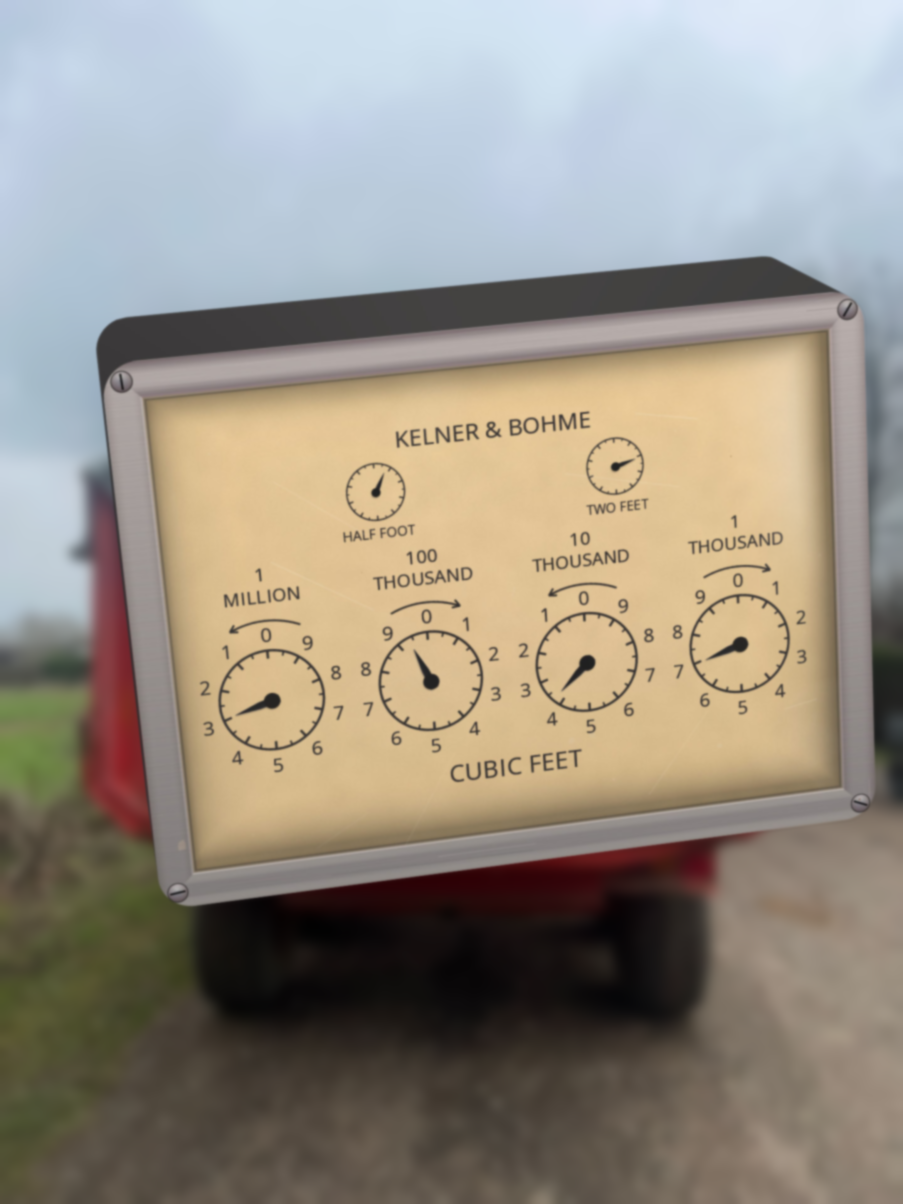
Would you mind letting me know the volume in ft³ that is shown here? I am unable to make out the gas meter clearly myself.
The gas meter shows 293700 ft³
